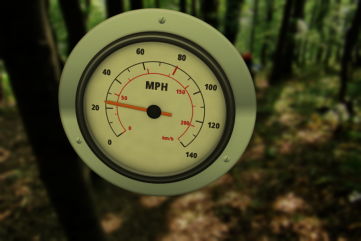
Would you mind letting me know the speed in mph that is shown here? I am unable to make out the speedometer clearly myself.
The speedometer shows 25 mph
